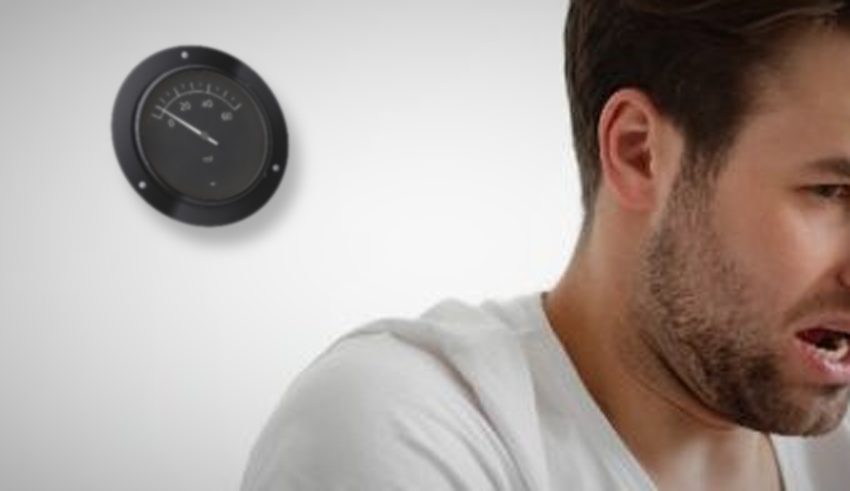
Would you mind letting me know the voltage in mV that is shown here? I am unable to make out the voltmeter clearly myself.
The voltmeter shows 5 mV
